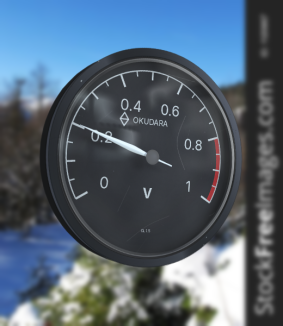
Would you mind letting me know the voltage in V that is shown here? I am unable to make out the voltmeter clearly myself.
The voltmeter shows 0.2 V
